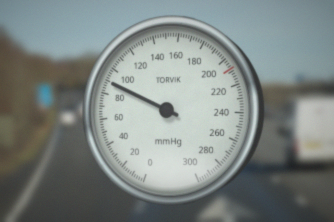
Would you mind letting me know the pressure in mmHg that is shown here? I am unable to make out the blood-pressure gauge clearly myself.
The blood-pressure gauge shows 90 mmHg
